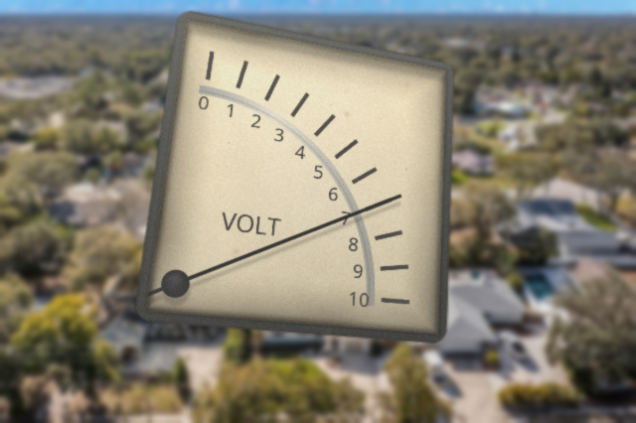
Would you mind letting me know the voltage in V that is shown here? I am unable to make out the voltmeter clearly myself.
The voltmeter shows 7 V
